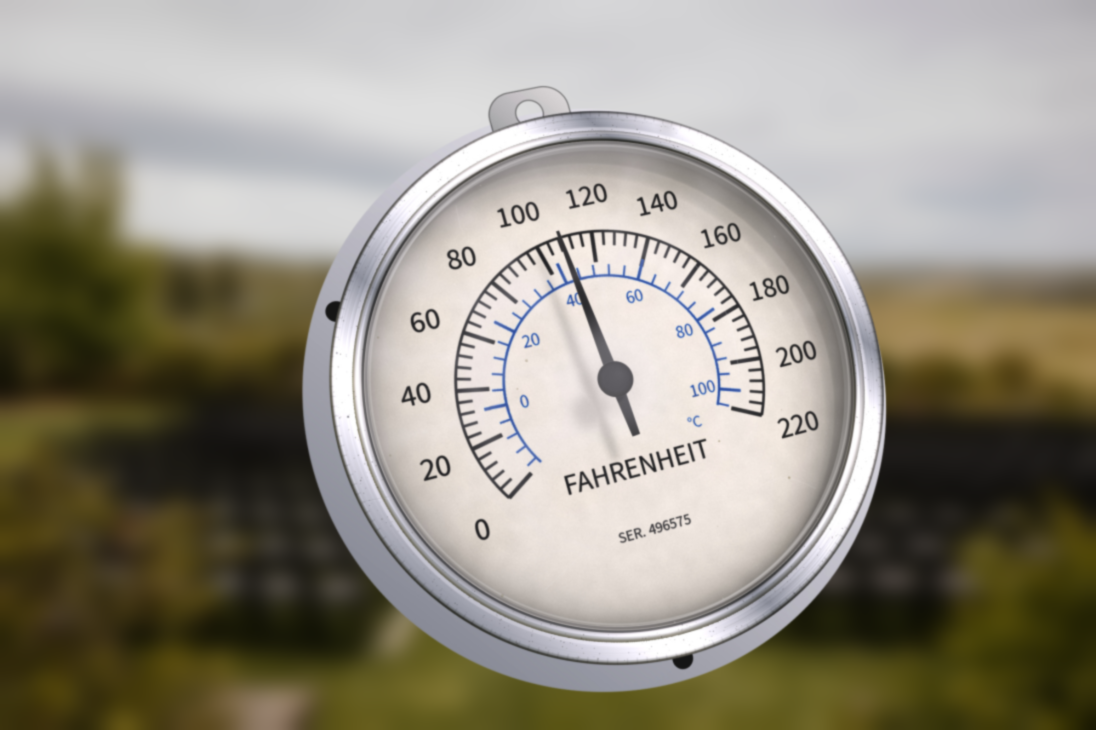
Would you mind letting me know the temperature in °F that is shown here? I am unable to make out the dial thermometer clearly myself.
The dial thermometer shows 108 °F
